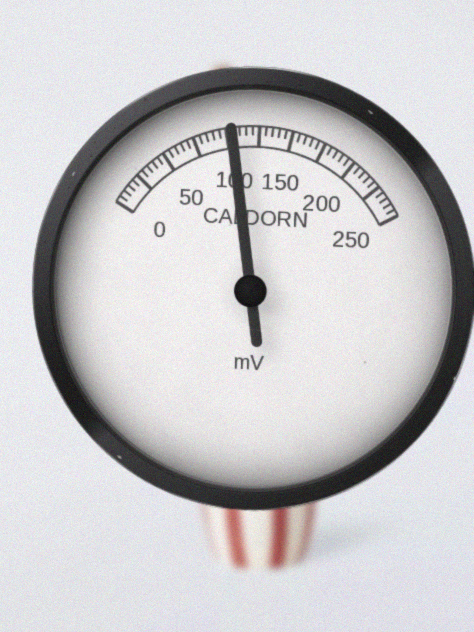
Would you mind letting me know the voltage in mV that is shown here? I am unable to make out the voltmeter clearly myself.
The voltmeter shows 105 mV
